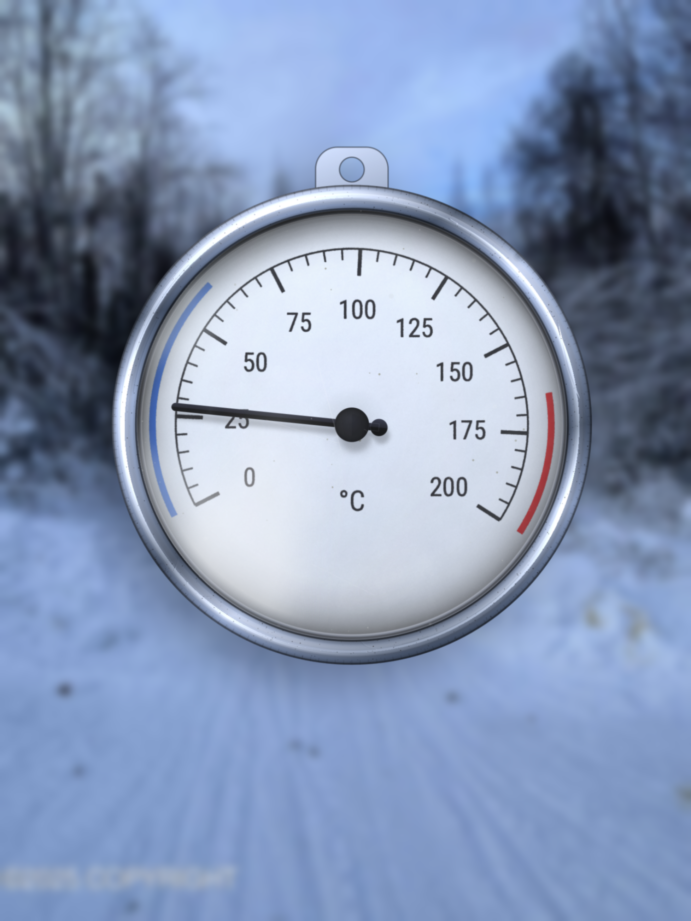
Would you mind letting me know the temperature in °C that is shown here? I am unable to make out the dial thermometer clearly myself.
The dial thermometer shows 27.5 °C
